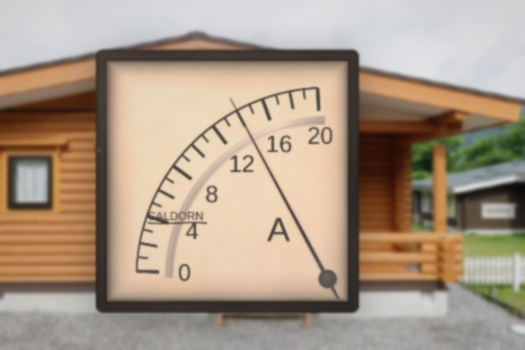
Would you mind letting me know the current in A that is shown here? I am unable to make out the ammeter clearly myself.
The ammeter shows 14 A
